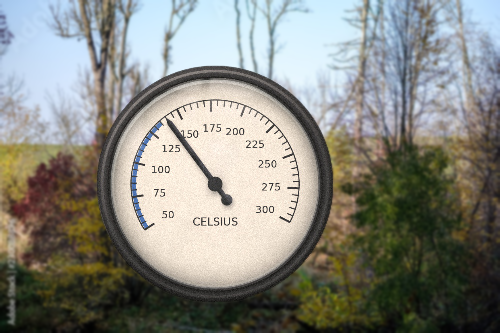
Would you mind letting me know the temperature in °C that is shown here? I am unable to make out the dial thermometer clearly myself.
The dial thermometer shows 140 °C
